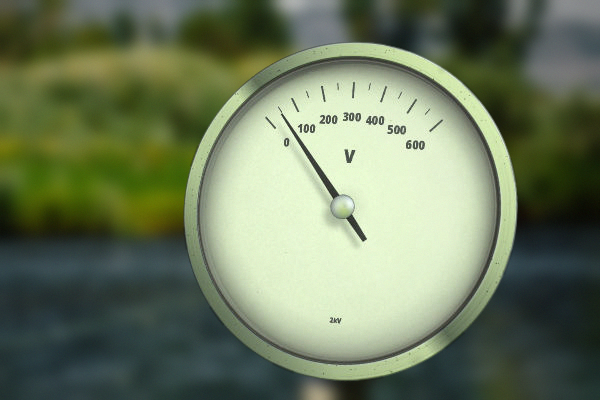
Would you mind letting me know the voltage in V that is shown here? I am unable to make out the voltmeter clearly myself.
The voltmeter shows 50 V
